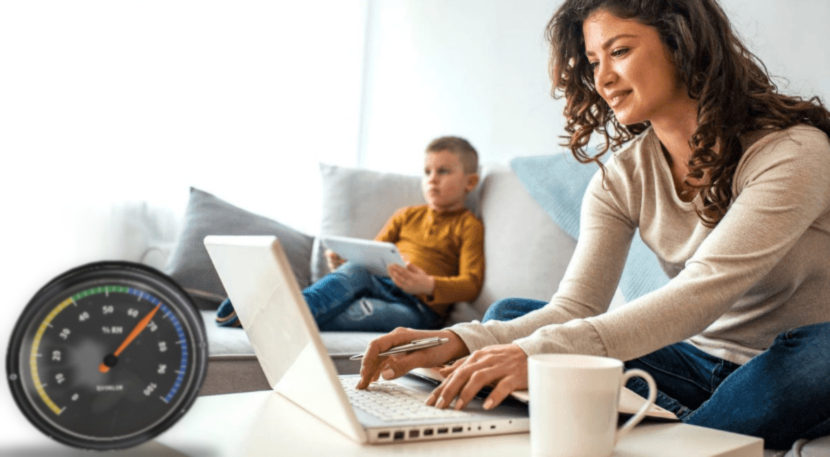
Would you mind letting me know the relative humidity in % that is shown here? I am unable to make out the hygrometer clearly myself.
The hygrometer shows 66 %
